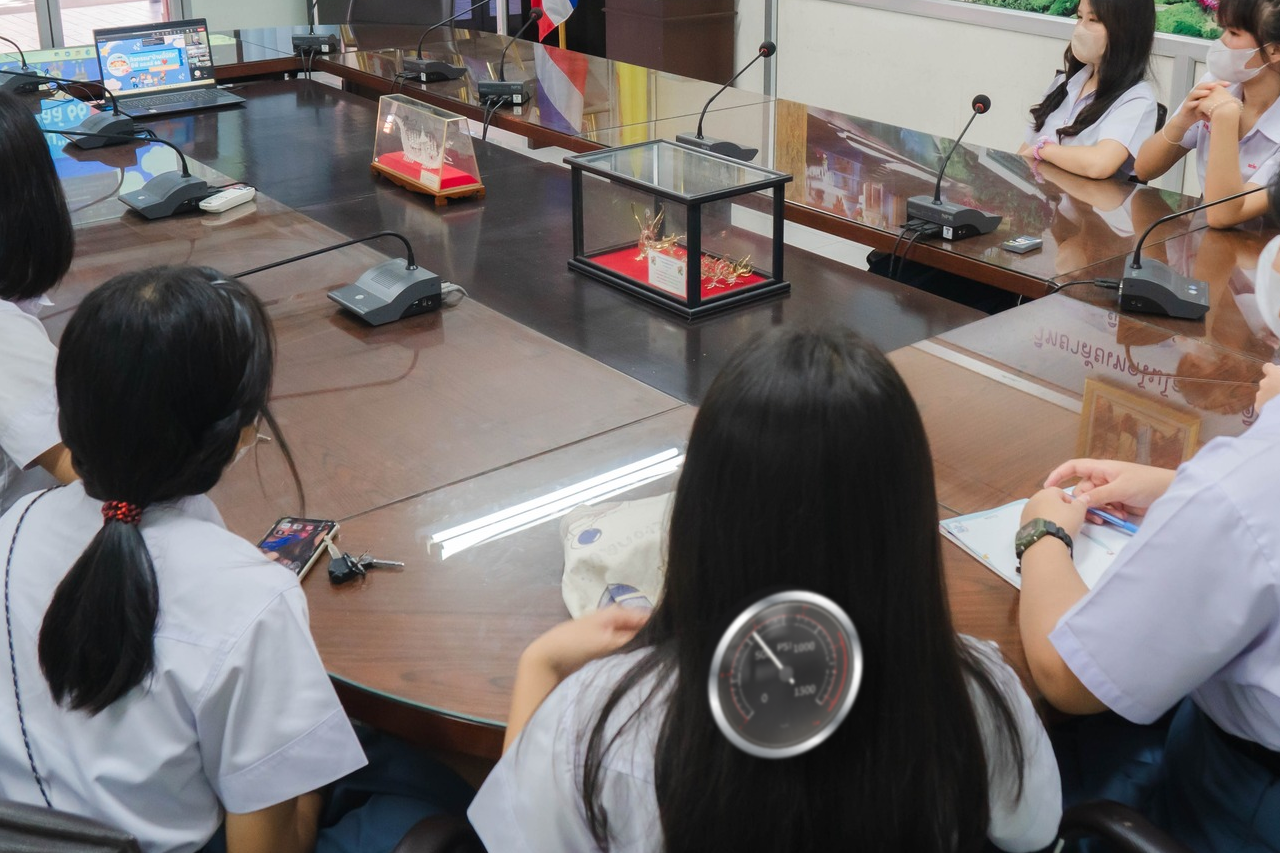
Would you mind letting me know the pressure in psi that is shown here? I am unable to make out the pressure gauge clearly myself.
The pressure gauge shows 550 psi
